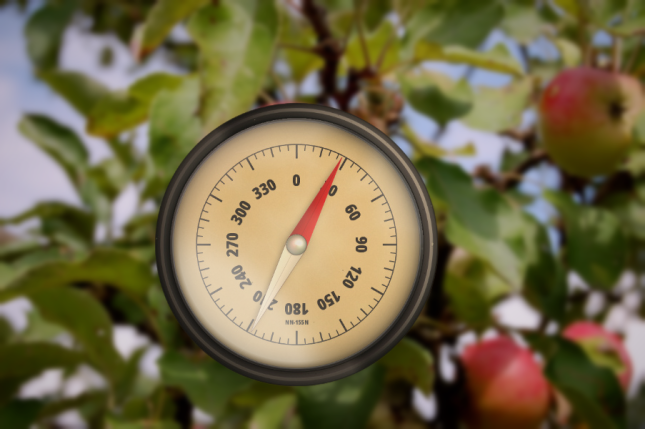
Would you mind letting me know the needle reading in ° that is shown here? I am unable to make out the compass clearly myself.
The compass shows 27.5 °
